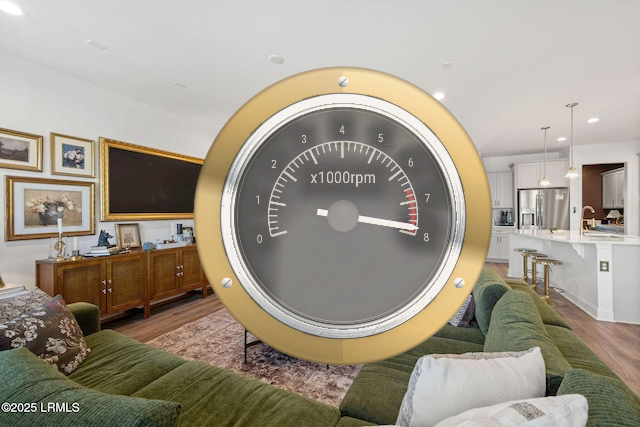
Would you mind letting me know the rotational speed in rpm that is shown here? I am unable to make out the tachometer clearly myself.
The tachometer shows 7800 rpm
